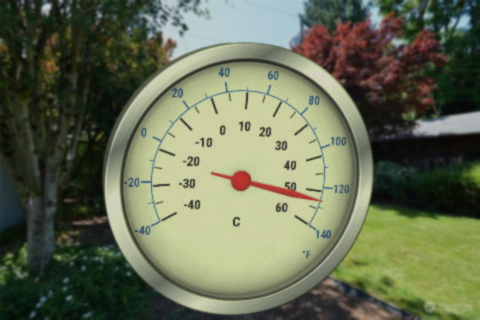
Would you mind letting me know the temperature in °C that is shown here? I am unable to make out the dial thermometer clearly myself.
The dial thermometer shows 52.5 °C
